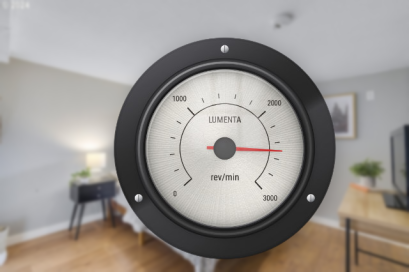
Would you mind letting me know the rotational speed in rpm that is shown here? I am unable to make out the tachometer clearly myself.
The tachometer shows 2500 rpm
